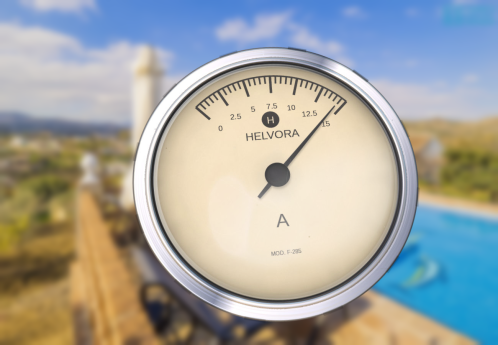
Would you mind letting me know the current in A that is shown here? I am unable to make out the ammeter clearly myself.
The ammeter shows 14.5 A
